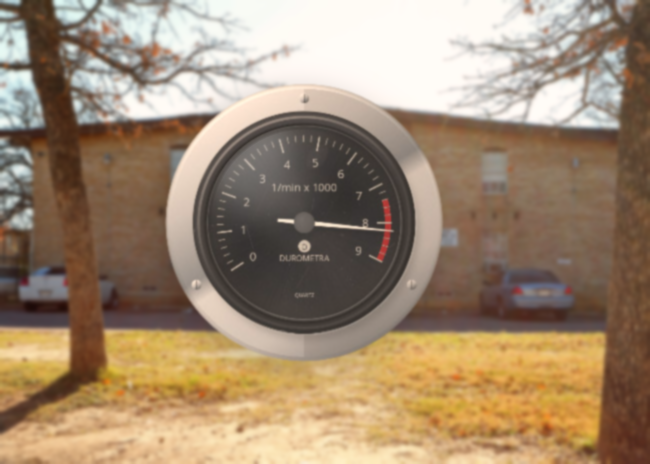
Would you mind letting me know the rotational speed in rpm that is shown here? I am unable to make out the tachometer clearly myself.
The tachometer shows 8200 rpm
